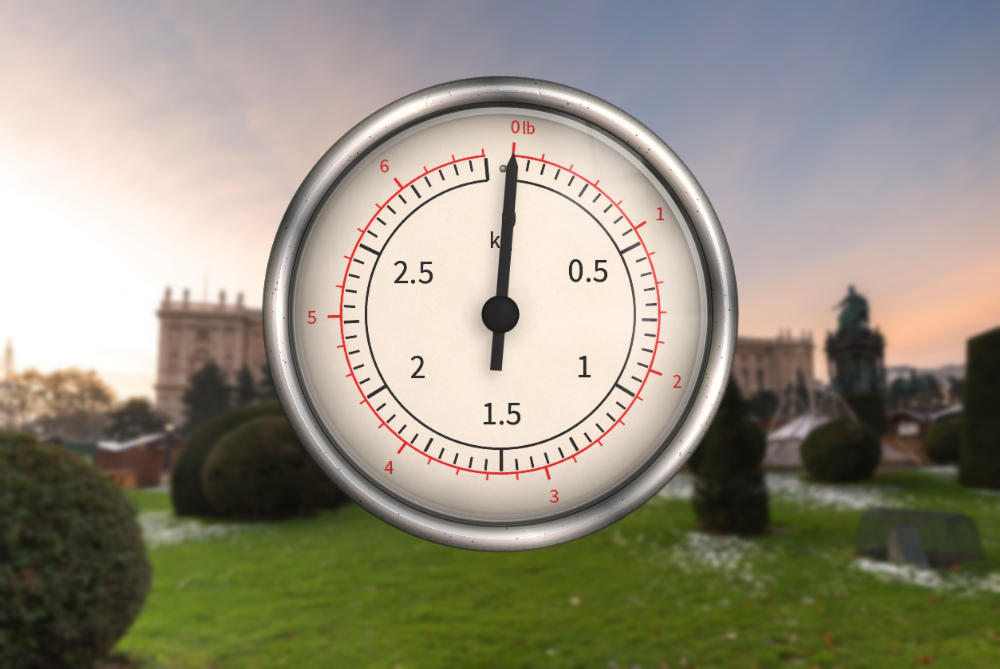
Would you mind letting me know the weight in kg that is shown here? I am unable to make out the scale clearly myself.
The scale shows 0 kg
